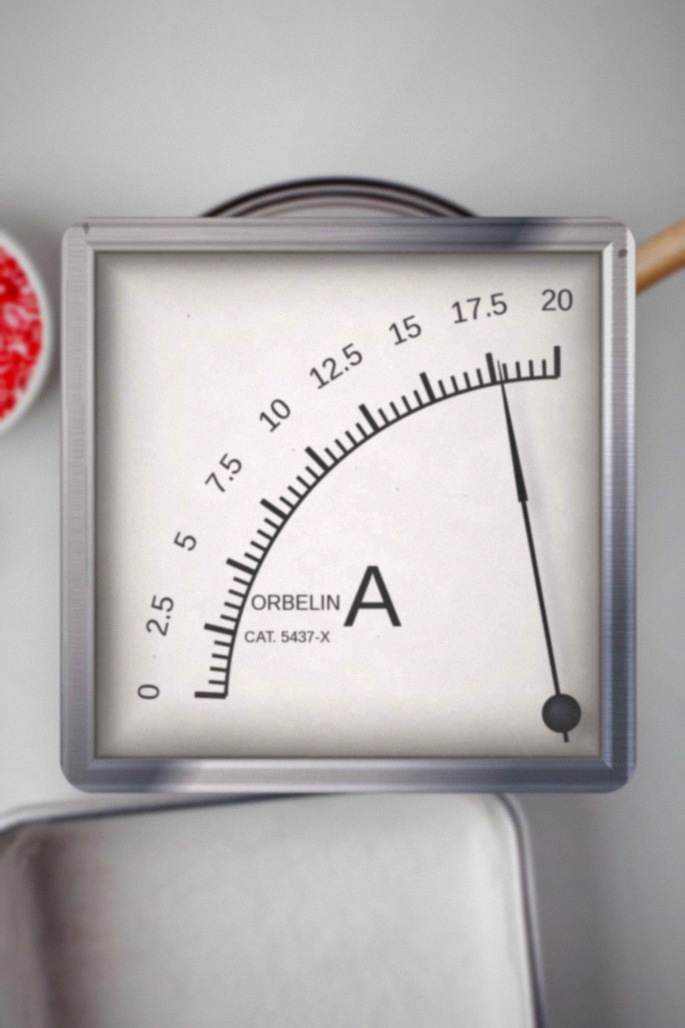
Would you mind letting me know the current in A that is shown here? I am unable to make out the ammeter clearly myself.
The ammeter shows 17.75 A
